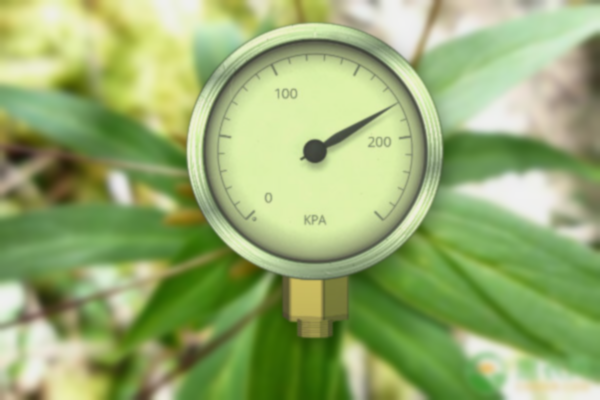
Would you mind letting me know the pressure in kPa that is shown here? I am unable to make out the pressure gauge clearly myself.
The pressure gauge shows 180 kPa
